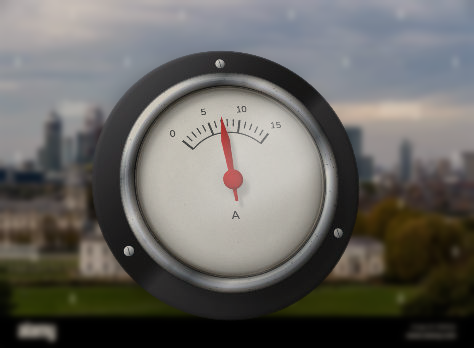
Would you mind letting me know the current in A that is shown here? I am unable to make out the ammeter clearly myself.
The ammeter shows 7 A
